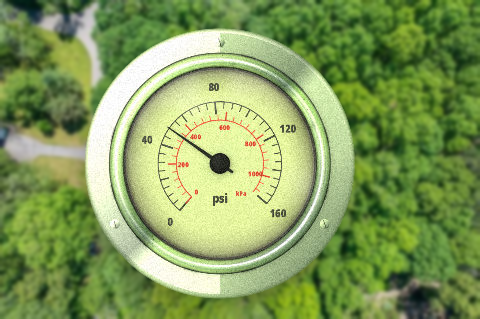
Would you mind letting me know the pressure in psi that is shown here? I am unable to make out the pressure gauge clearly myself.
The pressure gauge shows 50 psi
